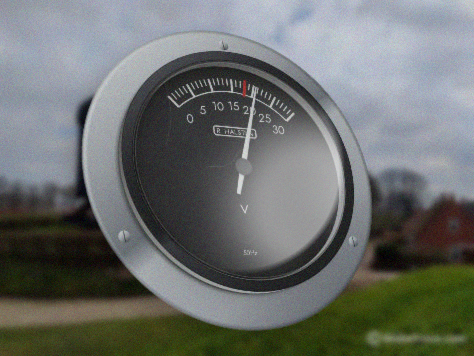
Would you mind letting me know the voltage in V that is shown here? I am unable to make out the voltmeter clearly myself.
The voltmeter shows 20 V
